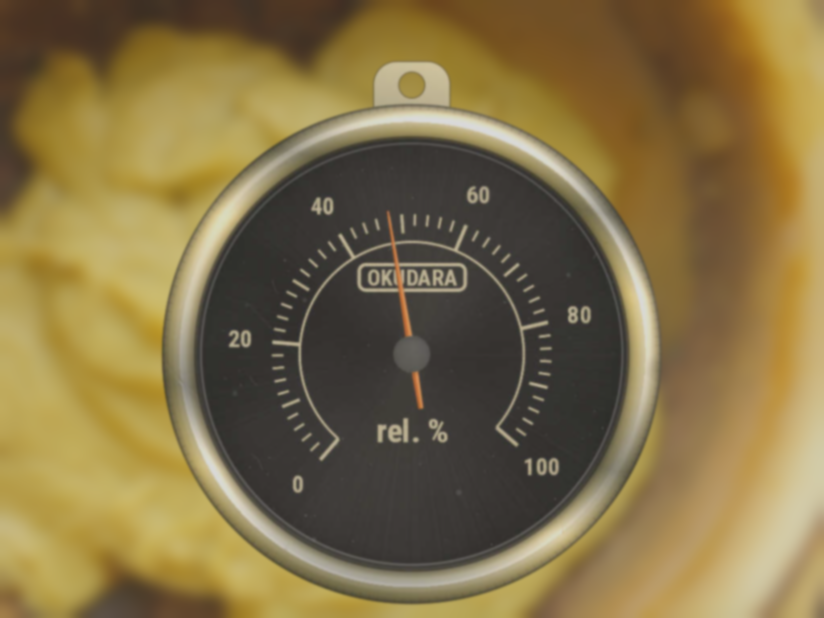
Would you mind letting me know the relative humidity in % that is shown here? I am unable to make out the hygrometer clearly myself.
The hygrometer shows 48 %
